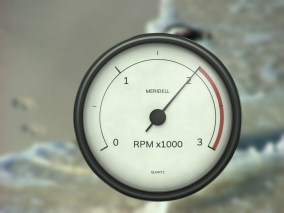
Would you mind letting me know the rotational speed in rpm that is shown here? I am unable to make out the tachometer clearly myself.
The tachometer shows 2000 rpm
